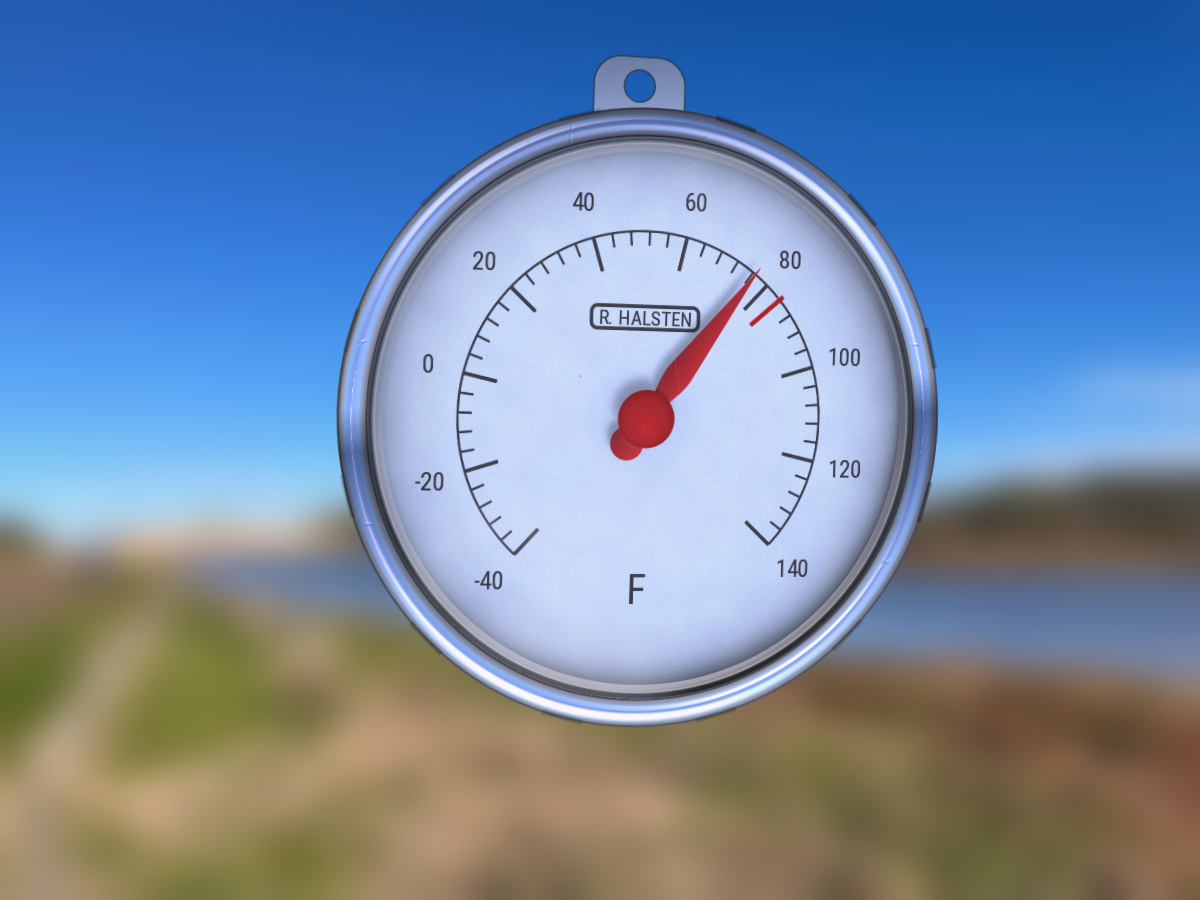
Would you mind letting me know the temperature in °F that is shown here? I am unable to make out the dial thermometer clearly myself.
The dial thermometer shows 76 °F
